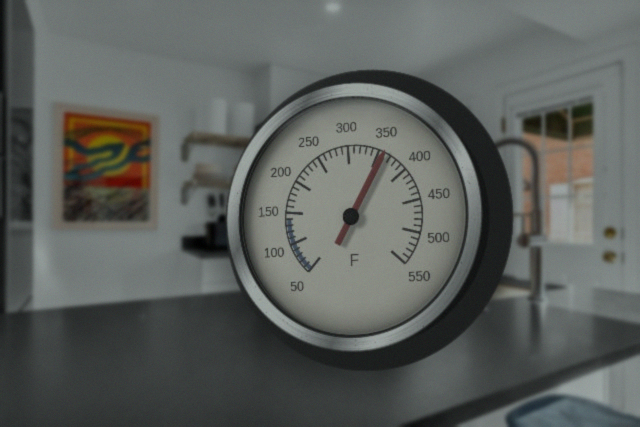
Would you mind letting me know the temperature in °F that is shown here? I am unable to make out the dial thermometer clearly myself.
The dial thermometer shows 360 °F
